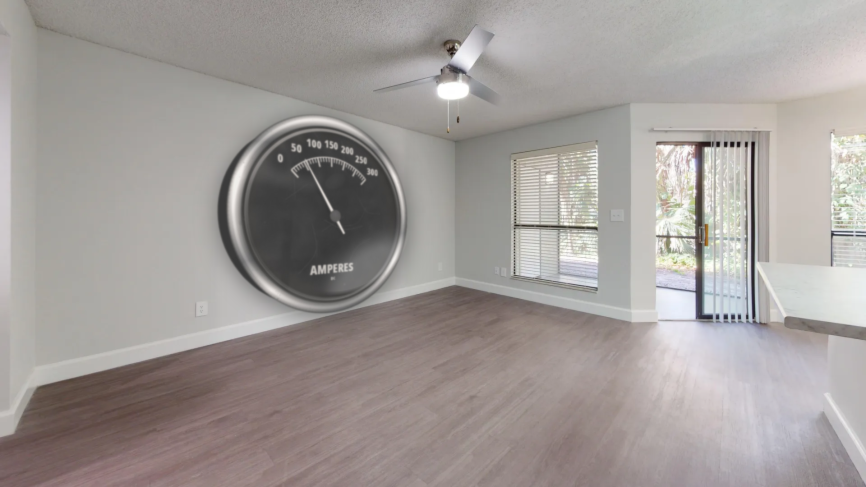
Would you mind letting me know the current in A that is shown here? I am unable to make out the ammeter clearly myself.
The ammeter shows 50 A
